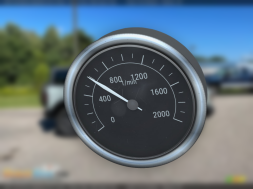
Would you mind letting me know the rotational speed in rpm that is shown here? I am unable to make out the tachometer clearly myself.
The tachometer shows 600 rpm
